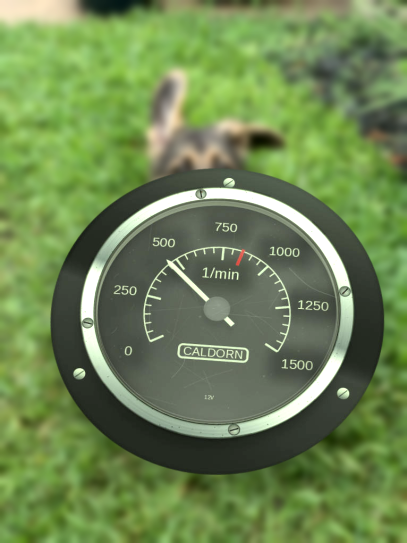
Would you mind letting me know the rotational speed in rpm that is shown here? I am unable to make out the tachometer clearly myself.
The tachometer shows 450 rpm
